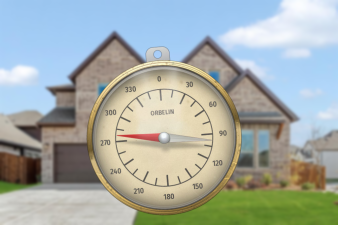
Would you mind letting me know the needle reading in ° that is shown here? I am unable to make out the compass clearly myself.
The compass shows 277.5 °
